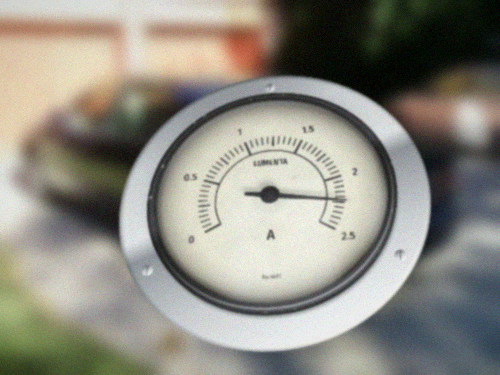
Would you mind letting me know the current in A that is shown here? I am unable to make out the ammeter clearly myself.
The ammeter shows 2.25 A
